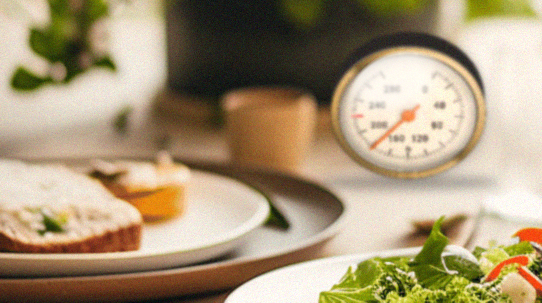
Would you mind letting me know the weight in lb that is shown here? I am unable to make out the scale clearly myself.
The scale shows 180 lb
